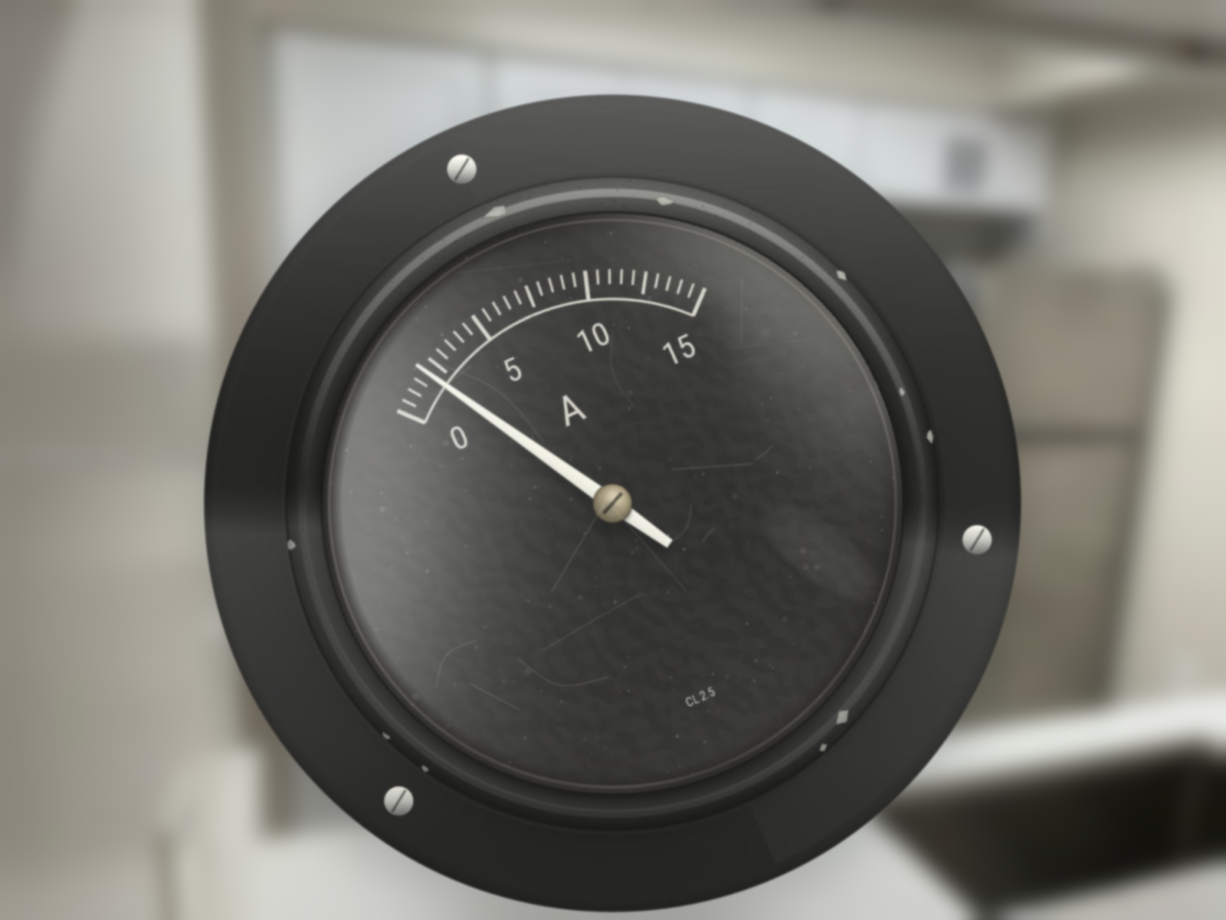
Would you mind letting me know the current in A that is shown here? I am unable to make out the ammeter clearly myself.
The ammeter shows 2 A
